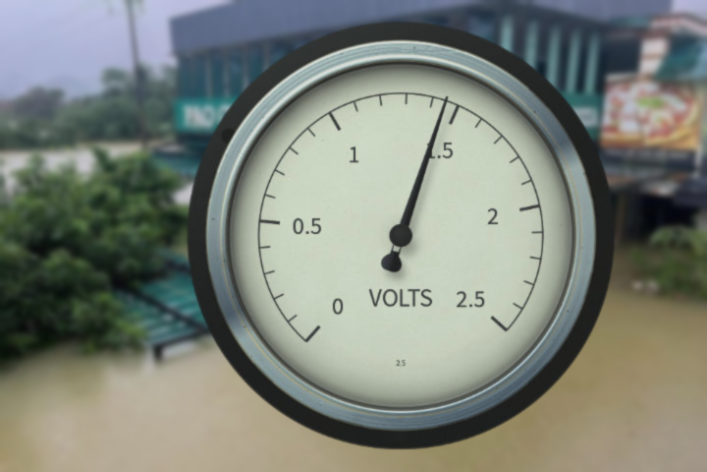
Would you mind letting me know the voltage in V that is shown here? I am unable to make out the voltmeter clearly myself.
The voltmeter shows 1.45 V
